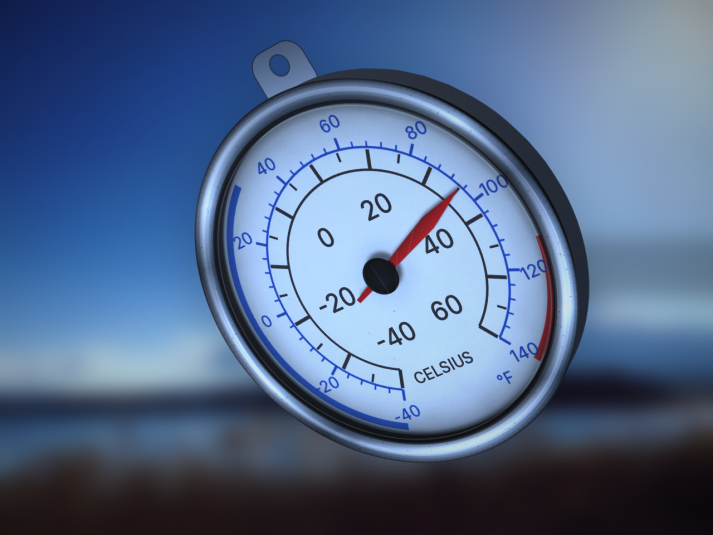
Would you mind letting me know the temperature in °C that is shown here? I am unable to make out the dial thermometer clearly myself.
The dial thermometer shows 35 °C
